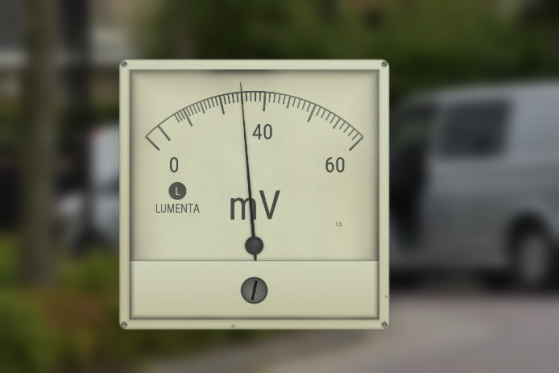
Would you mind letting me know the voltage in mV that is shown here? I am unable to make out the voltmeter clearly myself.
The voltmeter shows 35 mV
